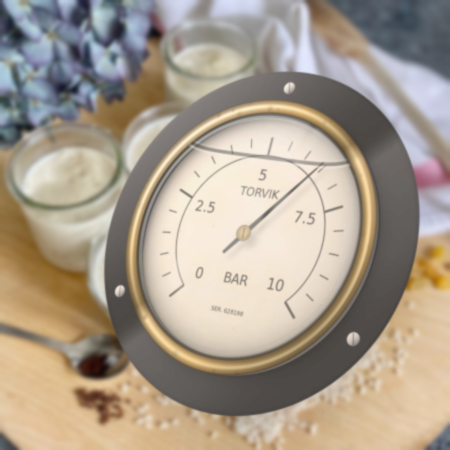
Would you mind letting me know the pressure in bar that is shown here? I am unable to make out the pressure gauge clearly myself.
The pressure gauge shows 6.5 bar
